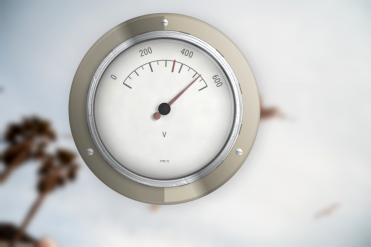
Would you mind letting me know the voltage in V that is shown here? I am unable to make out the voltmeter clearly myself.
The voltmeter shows 525 V
